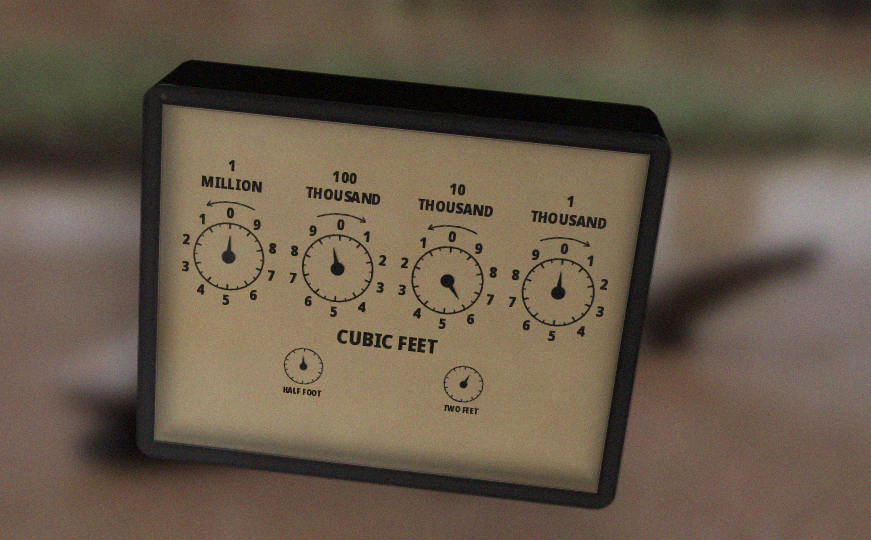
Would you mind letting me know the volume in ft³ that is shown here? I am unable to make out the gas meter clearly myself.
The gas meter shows 996000 ft³
